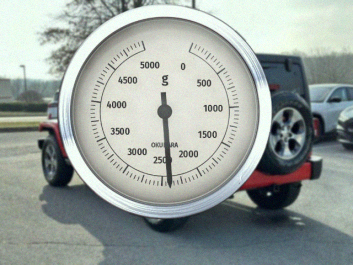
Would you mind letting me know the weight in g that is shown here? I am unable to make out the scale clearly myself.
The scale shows 2400 g
